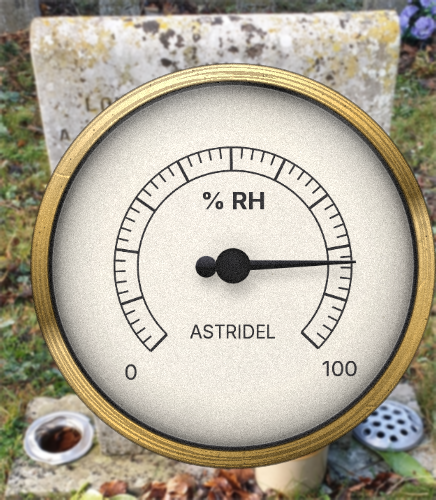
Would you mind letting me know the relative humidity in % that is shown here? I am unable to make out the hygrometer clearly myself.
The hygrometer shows 83 %
